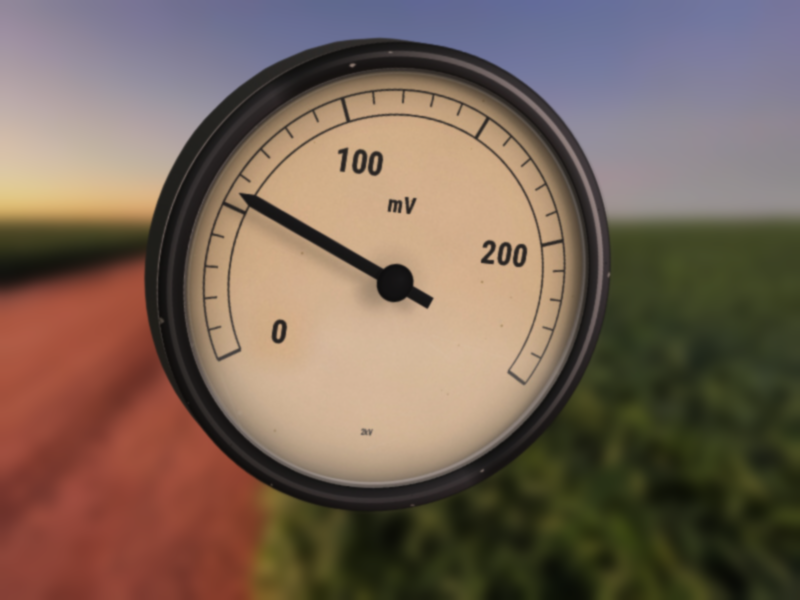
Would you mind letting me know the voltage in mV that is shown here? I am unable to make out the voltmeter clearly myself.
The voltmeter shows 55 mV
